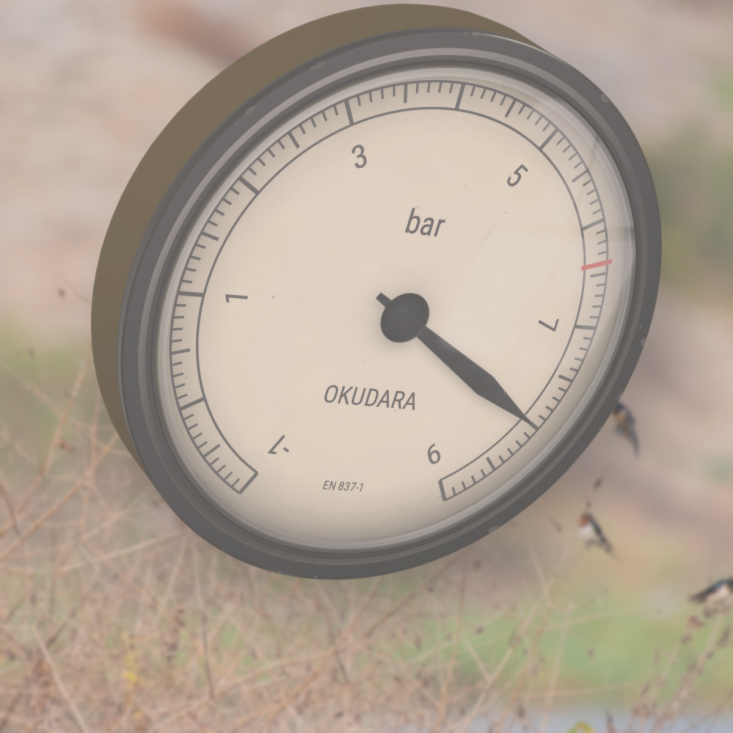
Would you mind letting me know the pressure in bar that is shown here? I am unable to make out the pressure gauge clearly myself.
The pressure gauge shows 8 bar
